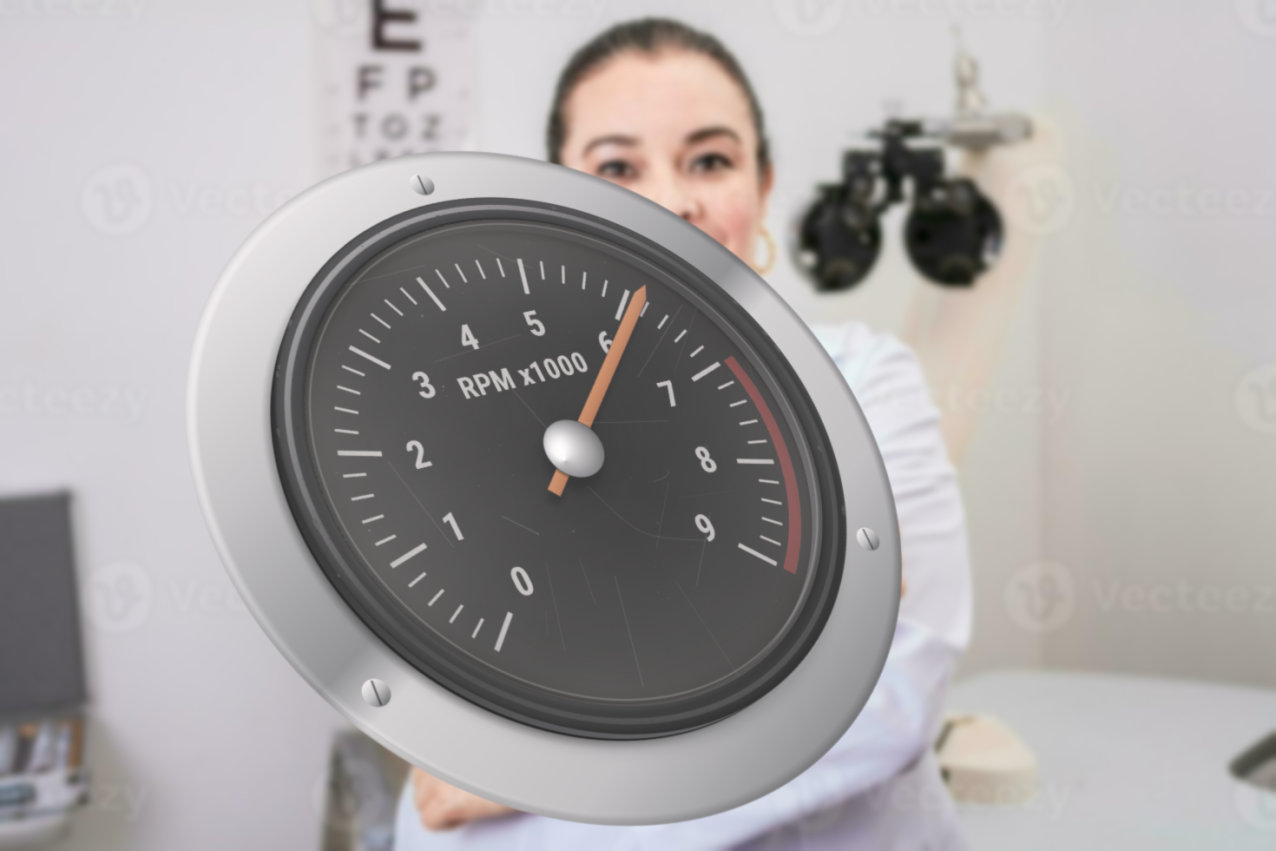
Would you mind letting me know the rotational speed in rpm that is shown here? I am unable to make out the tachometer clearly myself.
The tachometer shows 6100 rpm
